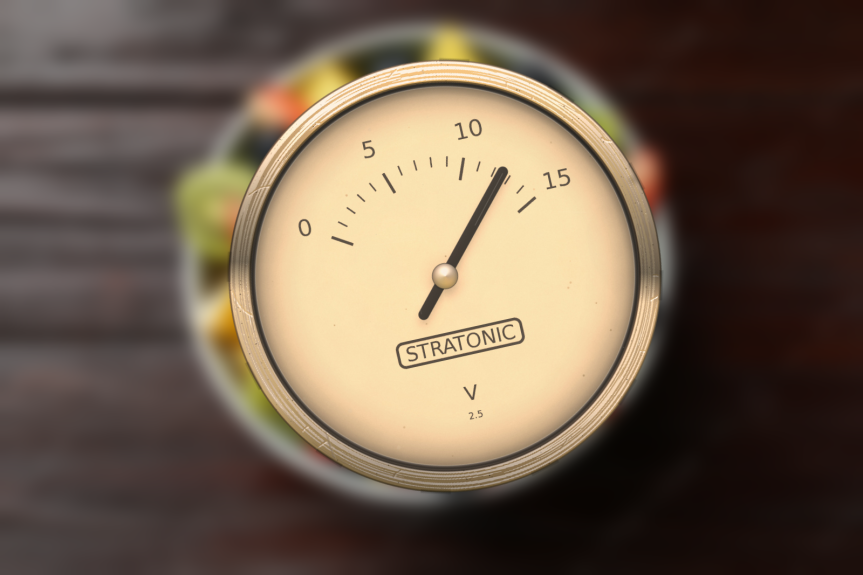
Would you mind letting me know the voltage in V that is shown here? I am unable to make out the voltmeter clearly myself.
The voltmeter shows 12.5 V
